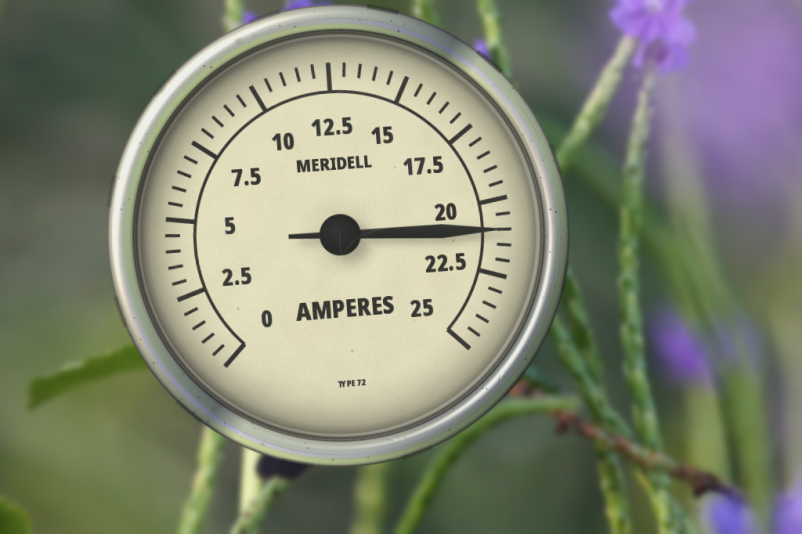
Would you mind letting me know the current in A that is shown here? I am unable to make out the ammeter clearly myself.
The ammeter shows 21 A
